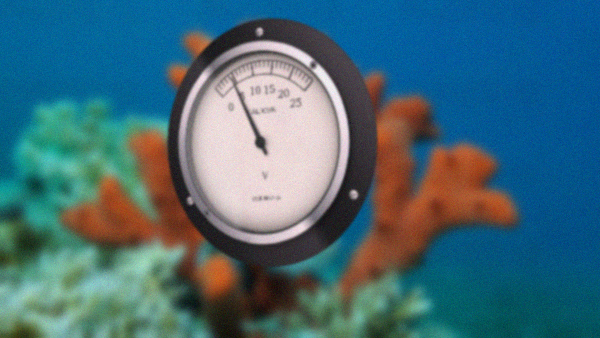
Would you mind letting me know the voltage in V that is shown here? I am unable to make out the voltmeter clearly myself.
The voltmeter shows 5 V
